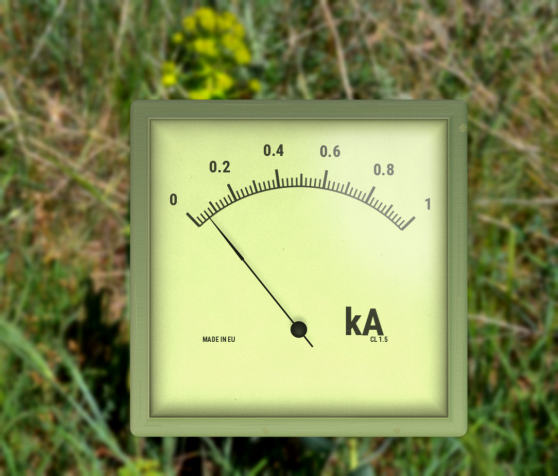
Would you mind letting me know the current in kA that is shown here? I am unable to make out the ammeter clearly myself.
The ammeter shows 0.06 kA
